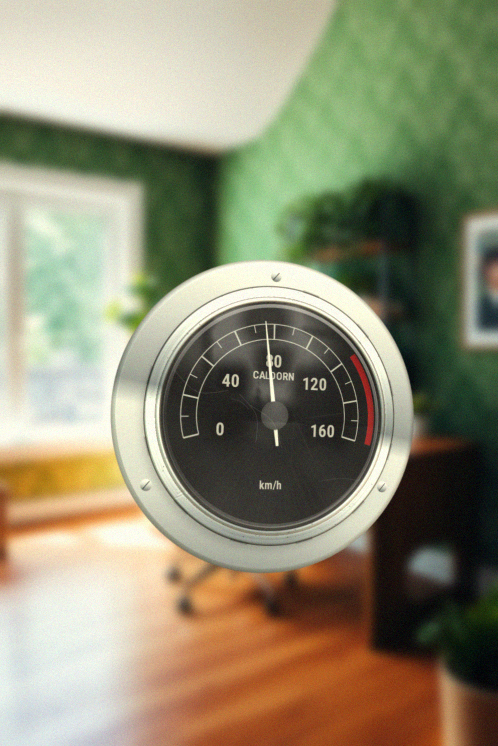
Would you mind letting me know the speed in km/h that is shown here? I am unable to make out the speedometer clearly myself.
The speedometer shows 75 km/h
